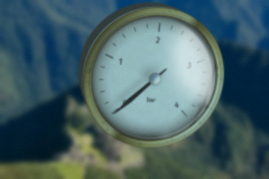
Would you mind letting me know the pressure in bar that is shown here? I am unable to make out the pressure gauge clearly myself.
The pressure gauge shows 0 bar
